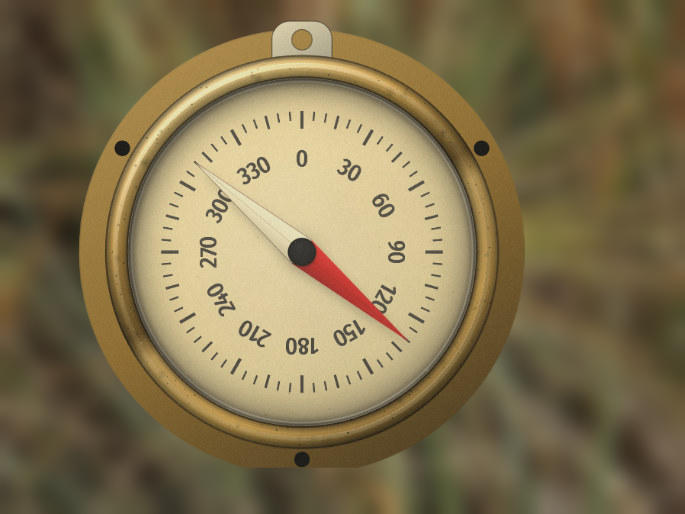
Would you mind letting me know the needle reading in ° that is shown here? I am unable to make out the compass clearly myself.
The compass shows 130 °
